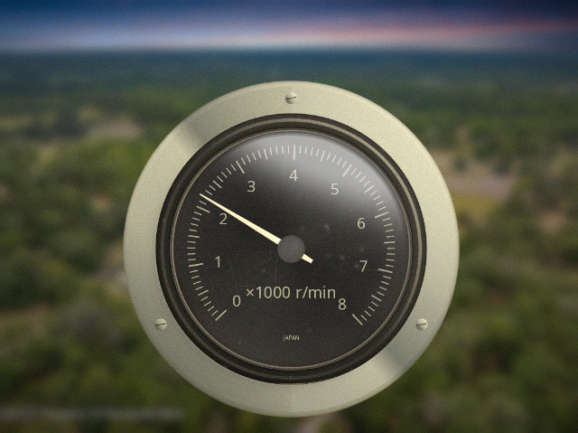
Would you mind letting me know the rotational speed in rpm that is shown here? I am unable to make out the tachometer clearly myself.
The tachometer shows 2200 rpm
